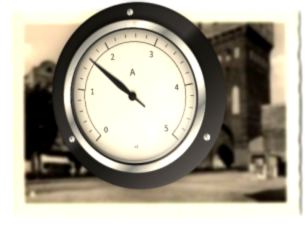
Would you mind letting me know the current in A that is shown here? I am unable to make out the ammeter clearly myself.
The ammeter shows 1.6 A
